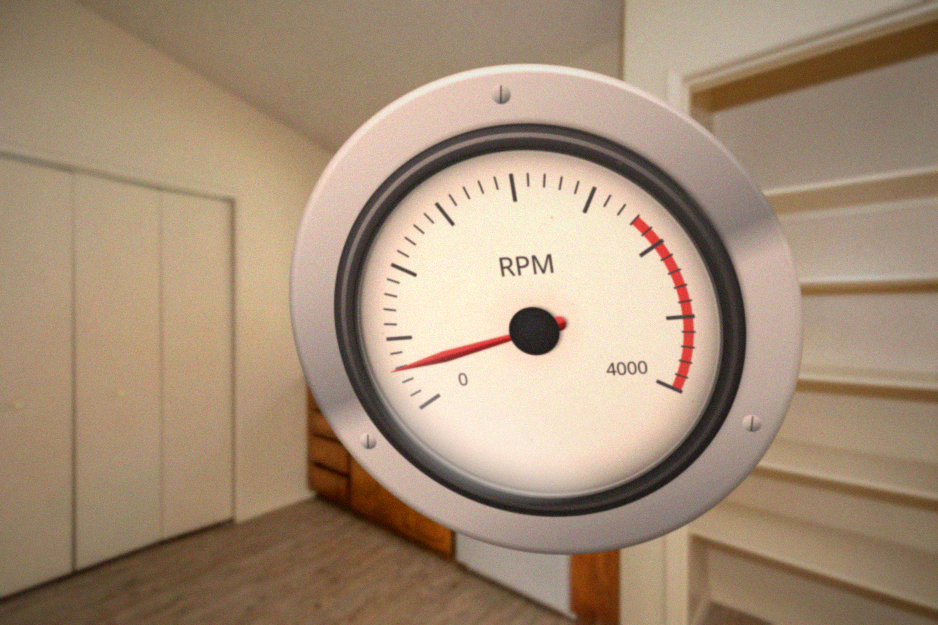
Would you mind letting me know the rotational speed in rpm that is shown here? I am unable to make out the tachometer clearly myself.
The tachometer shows 300 rpm
